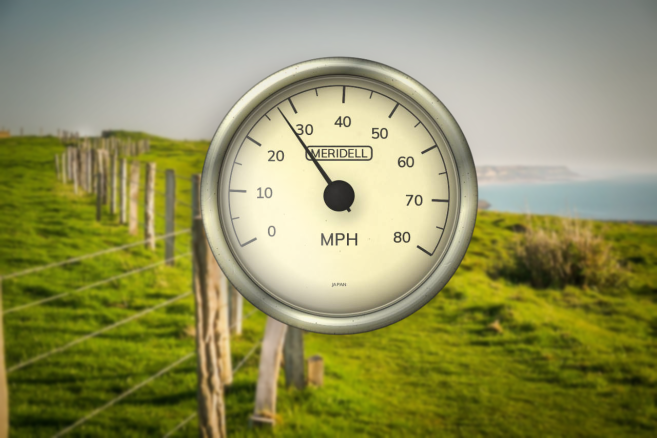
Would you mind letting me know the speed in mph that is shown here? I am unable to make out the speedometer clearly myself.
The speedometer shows 27.5 mph
